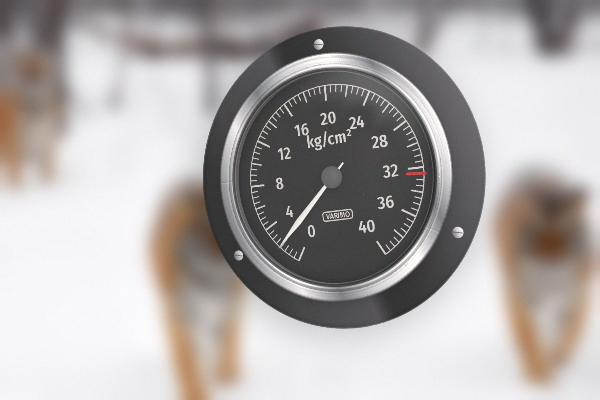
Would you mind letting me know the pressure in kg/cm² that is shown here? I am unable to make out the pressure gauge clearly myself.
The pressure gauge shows 2 kg/cm²
